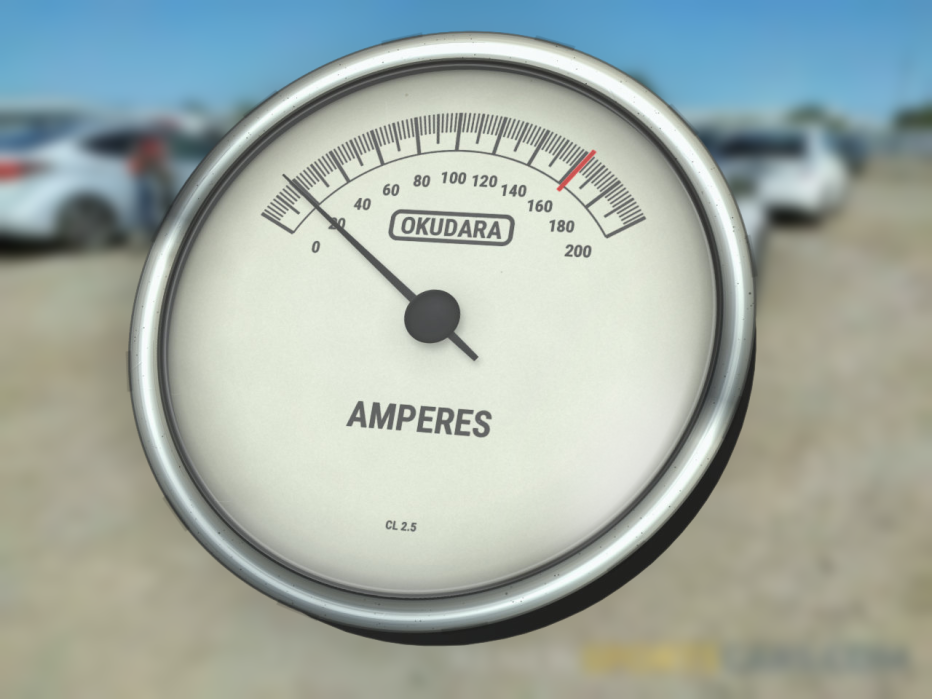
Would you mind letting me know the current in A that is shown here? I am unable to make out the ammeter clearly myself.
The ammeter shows 18 A
